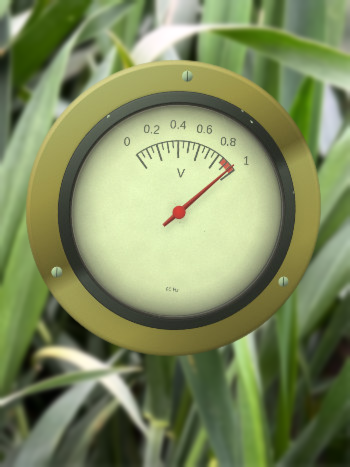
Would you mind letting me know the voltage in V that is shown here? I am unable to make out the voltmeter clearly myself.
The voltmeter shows 0.95 V
